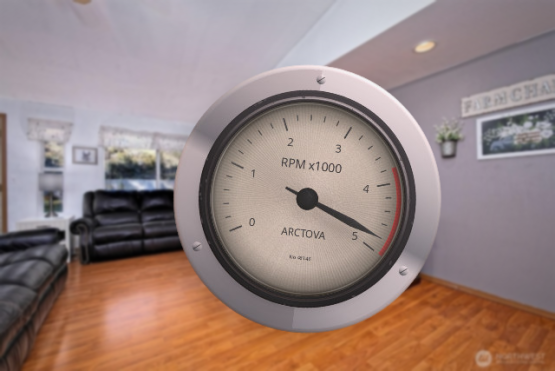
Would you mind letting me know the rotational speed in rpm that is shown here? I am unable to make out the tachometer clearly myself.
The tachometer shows 4800 rpm
